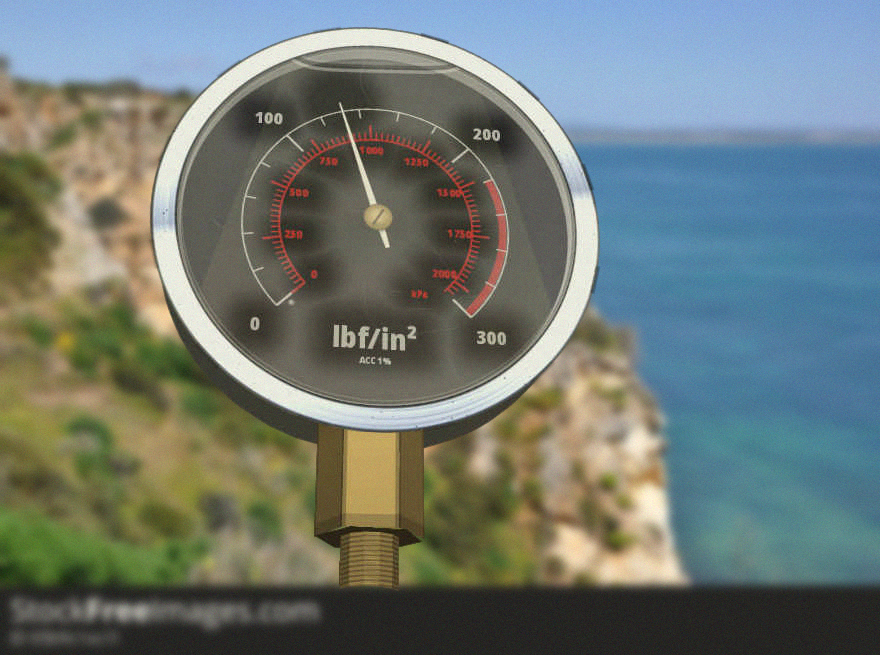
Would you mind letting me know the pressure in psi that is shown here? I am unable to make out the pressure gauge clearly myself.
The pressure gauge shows 130 psi
